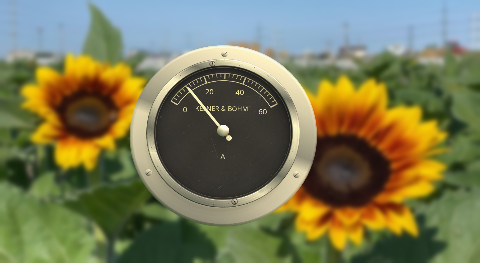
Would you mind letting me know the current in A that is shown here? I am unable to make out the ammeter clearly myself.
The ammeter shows 10 A
